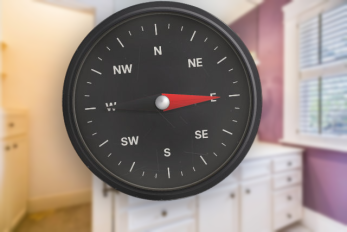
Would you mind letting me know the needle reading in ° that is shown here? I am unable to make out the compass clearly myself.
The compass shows 90 °
